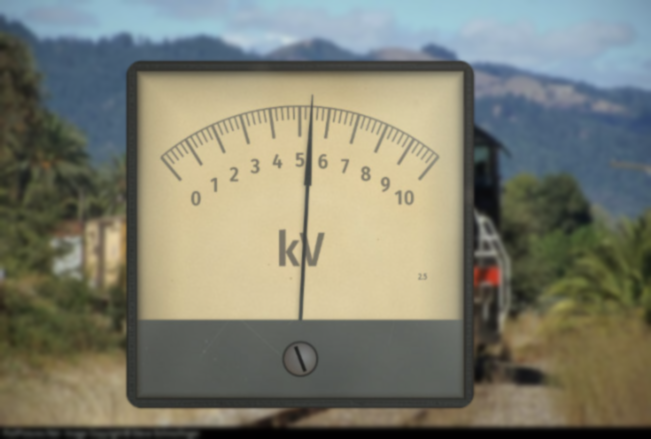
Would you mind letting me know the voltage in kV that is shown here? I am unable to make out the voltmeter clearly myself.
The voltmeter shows 5.4 kV
